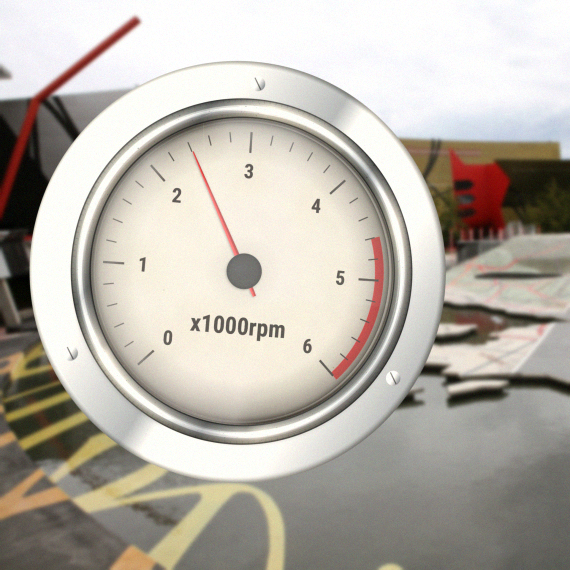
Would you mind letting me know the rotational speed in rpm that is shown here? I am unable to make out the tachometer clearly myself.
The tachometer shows 2400 rpm
